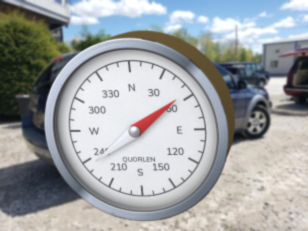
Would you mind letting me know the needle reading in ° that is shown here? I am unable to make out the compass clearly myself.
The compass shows 55 °
